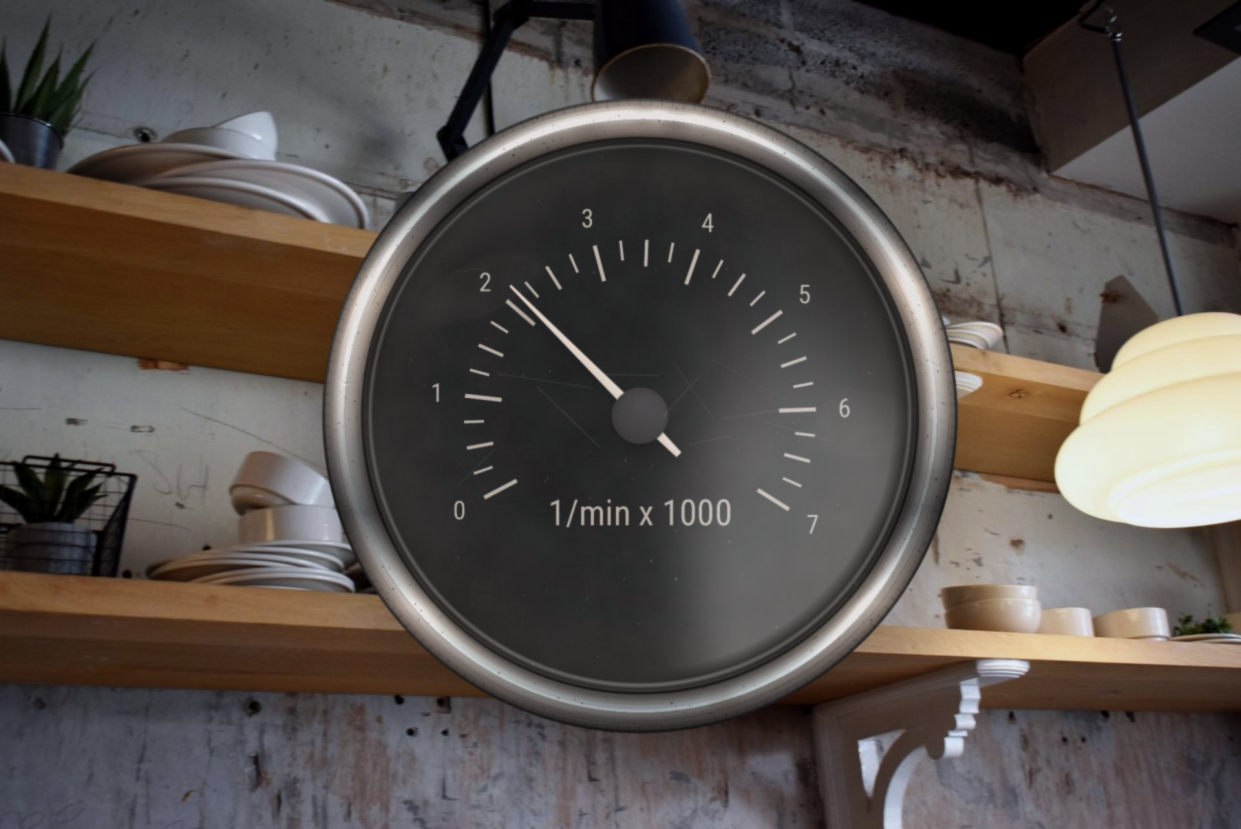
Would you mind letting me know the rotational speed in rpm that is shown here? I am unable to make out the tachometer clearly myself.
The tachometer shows 2125 rpm
